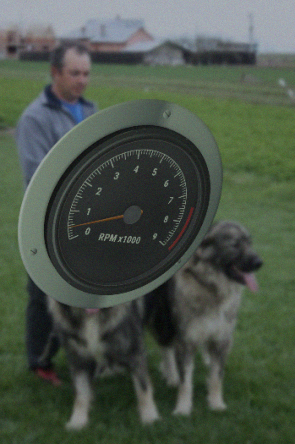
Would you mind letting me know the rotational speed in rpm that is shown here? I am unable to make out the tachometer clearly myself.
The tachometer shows 500 rpm
